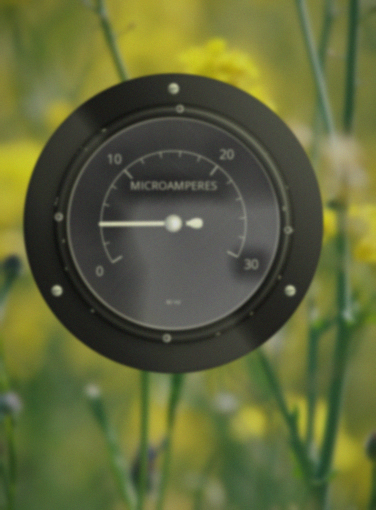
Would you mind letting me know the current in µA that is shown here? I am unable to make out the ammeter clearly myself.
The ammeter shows 4 µA
